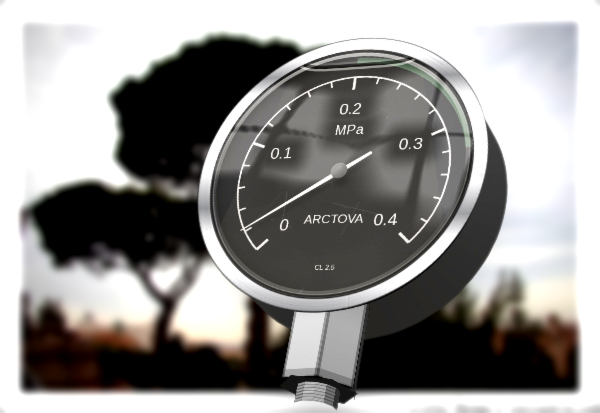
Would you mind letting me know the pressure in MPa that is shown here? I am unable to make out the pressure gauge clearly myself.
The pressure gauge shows 0.02 MPa
